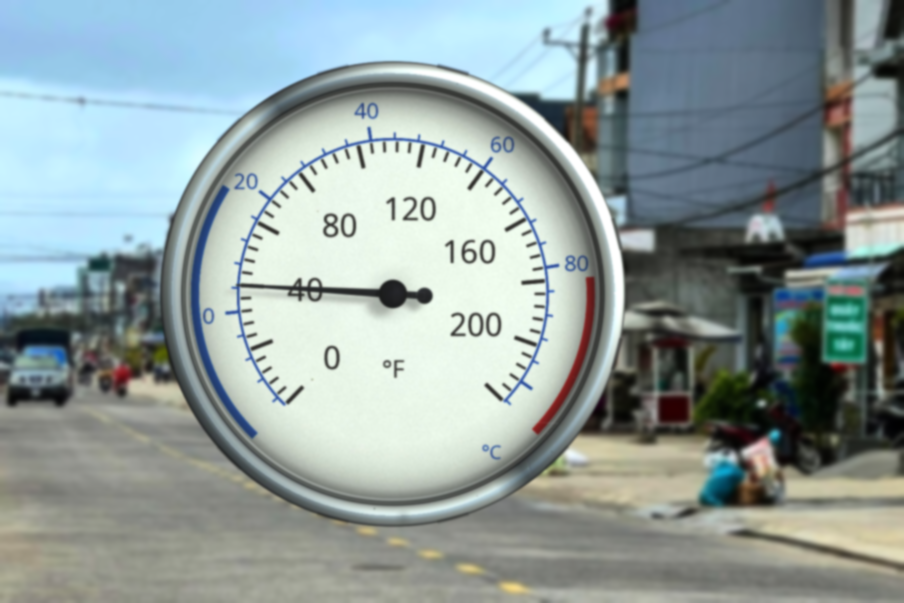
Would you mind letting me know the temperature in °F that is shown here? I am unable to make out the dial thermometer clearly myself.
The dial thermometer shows 40 °F
